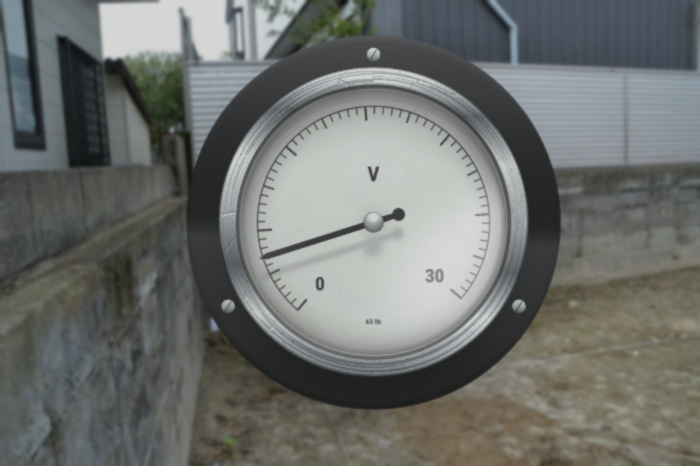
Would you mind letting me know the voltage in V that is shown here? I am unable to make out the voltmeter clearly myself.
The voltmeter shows 3.5 V
